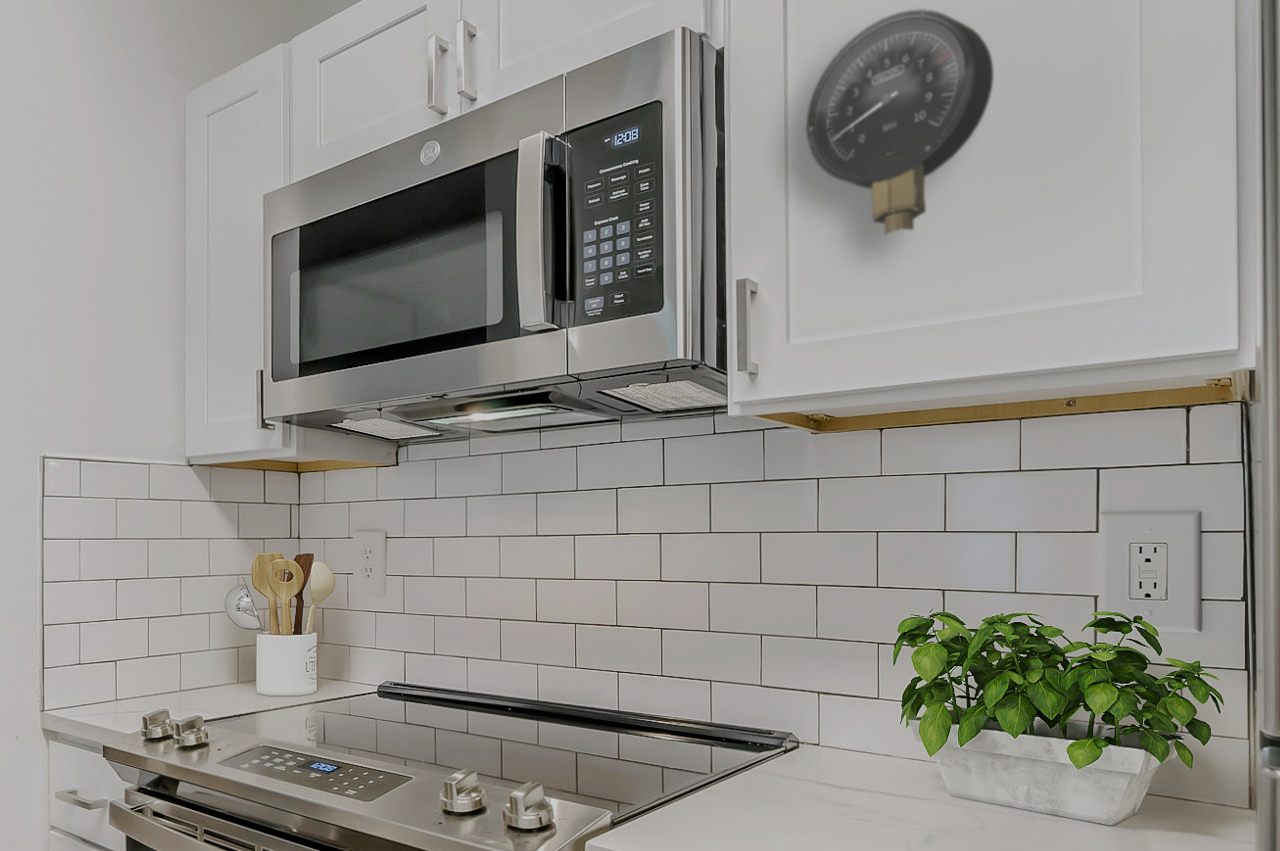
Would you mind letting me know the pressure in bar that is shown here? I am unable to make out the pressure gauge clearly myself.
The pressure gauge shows 1 bar
